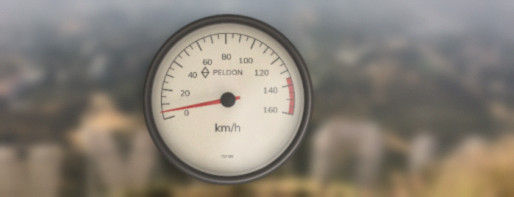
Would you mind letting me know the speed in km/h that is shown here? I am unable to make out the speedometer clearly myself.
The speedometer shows 5 km/h
